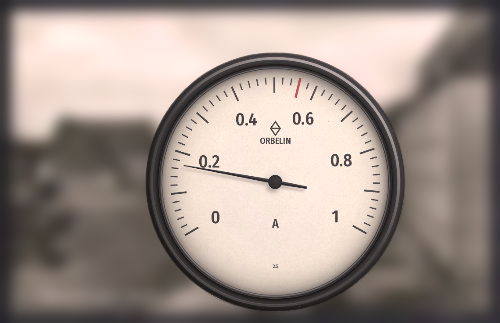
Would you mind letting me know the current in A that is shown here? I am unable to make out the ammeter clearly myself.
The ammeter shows 0.17 A
